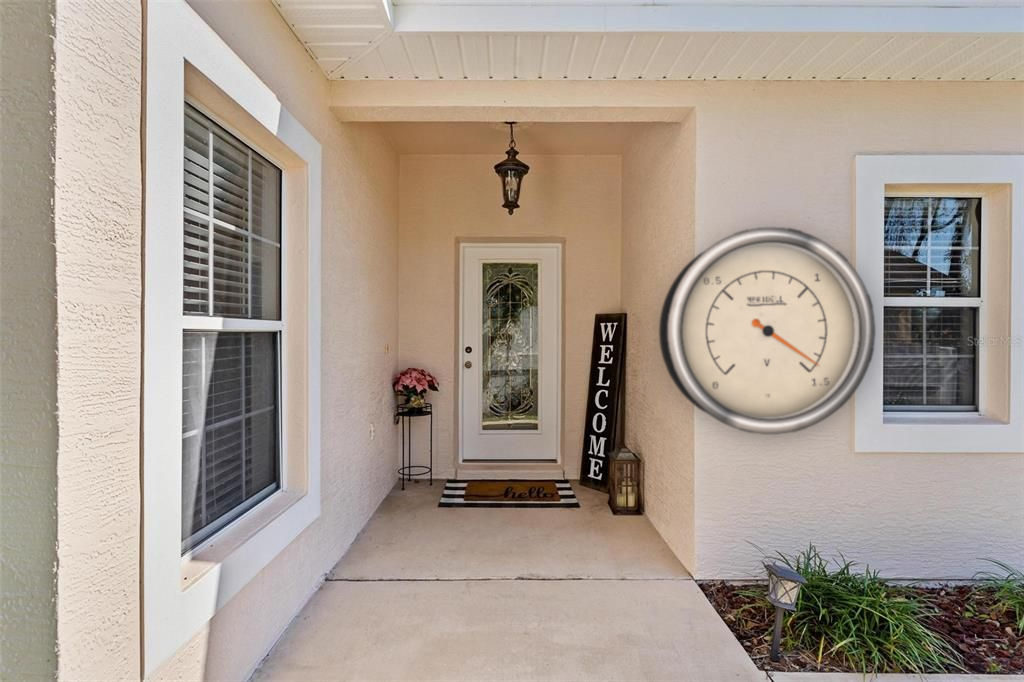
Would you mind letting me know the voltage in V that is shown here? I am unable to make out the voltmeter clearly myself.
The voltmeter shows 1.45 V
